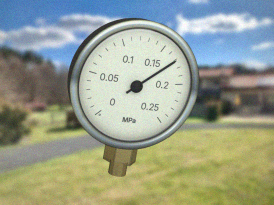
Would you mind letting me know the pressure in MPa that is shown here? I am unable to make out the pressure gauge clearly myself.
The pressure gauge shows 0.17 MPa
